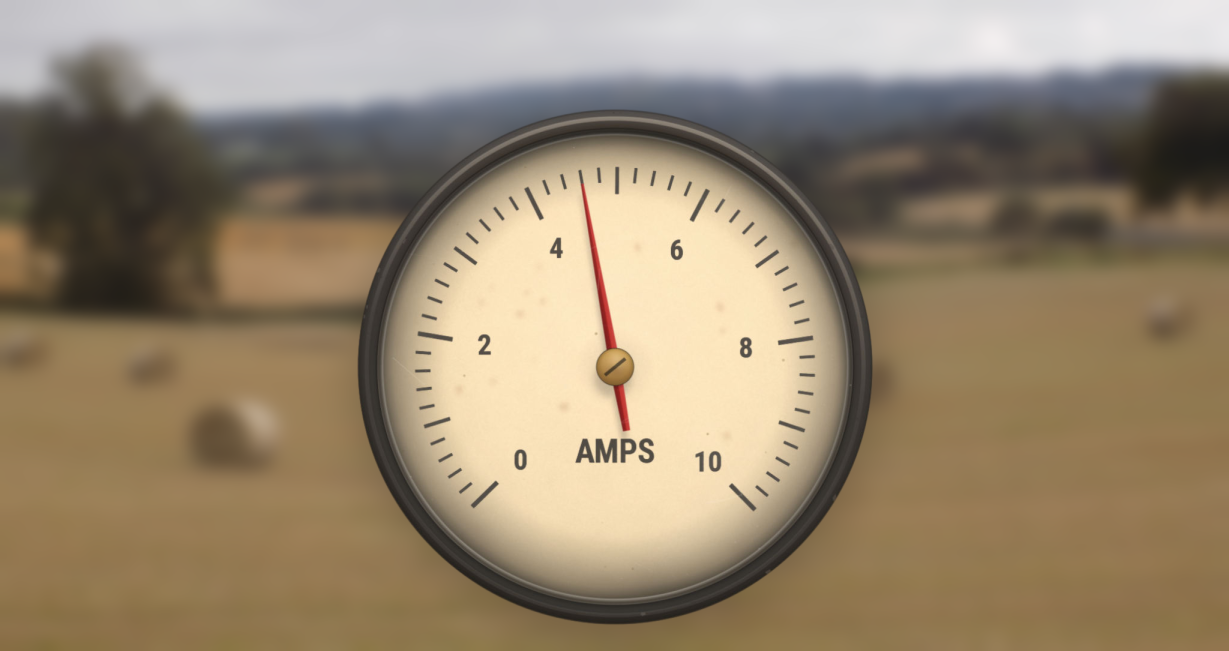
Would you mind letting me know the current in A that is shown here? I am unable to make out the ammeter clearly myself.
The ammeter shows 4.6 A
